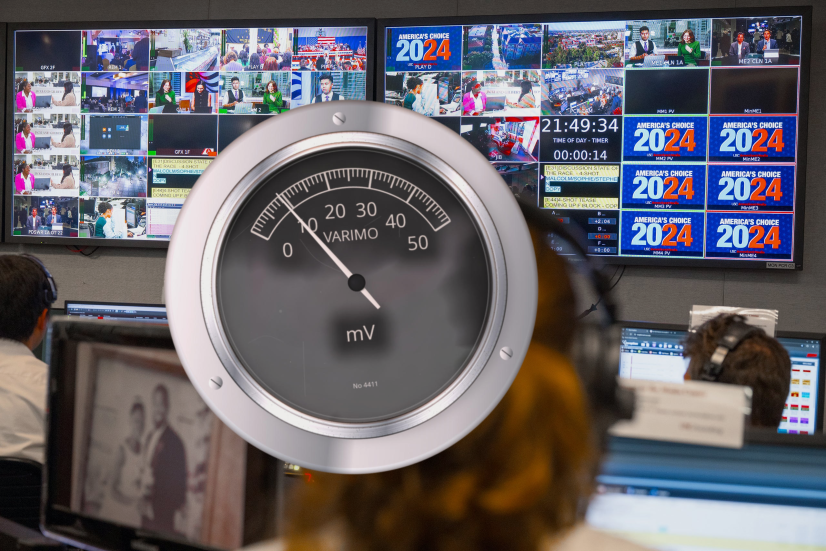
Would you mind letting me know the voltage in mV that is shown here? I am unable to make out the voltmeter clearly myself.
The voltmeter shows 9 mV
